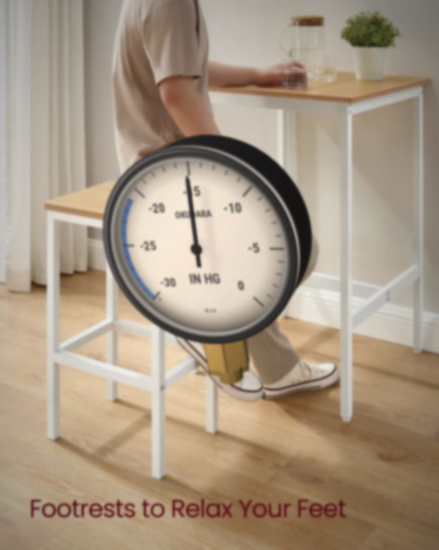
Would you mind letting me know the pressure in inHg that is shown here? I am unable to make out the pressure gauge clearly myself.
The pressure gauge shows -15 inHg
